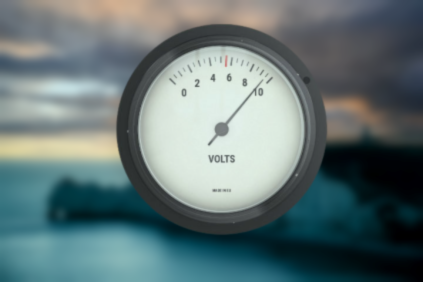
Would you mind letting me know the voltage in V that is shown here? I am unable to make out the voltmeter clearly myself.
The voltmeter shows 9.5 V
